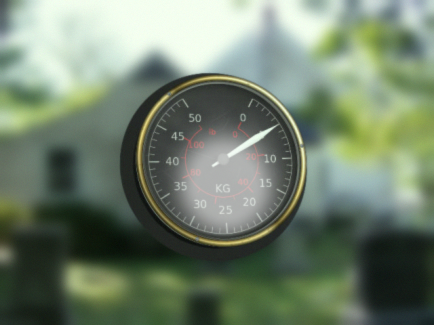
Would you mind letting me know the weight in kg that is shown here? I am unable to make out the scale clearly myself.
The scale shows 5 kg
